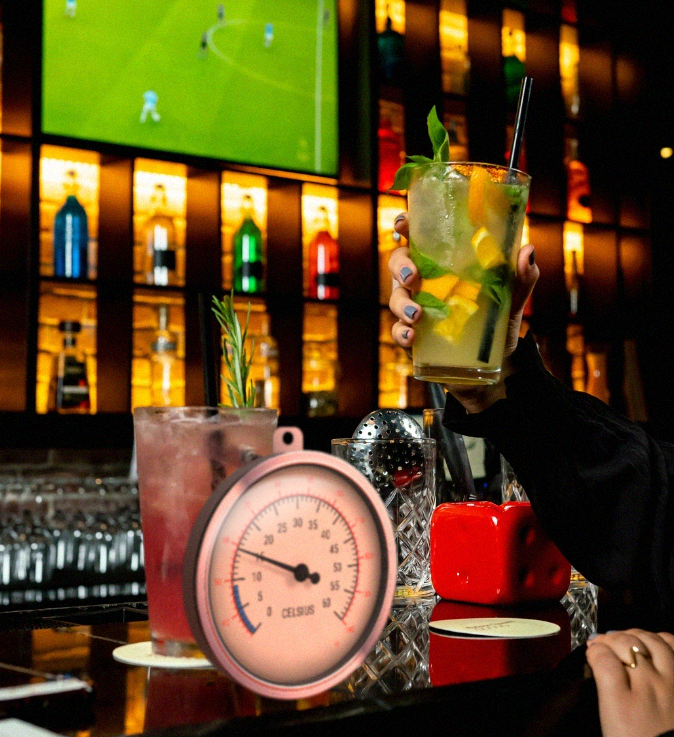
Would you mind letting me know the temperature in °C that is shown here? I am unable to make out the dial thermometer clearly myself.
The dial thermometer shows 15 °C
